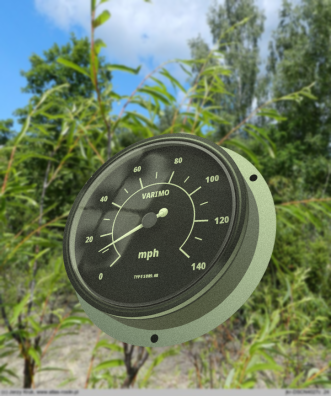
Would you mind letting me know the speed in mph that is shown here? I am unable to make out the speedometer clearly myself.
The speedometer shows 10 mph
